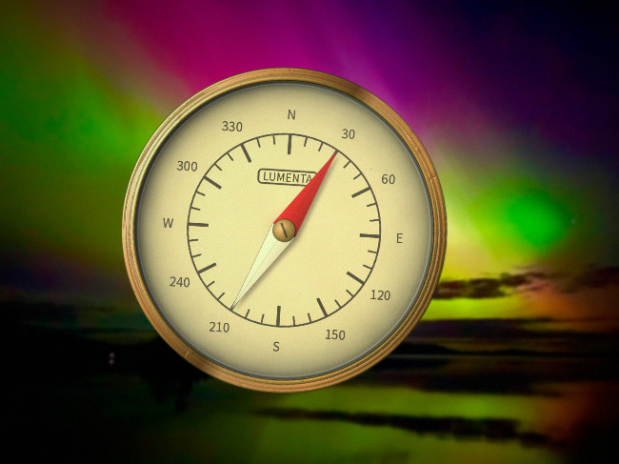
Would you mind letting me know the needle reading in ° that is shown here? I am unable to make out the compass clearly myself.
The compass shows 30 °
